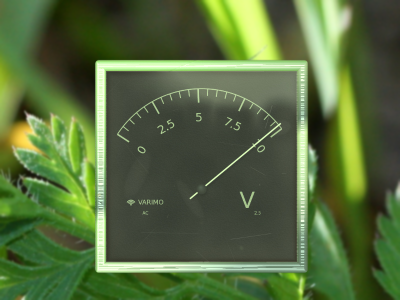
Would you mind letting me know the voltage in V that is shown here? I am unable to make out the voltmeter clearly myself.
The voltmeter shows 9.75 V
